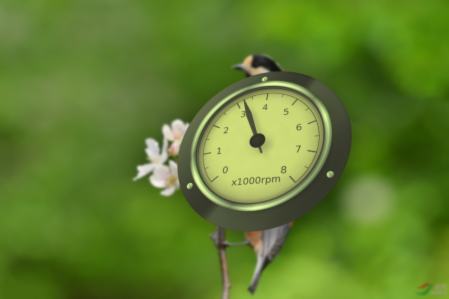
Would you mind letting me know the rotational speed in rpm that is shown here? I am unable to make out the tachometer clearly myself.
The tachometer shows 3250 rpm
